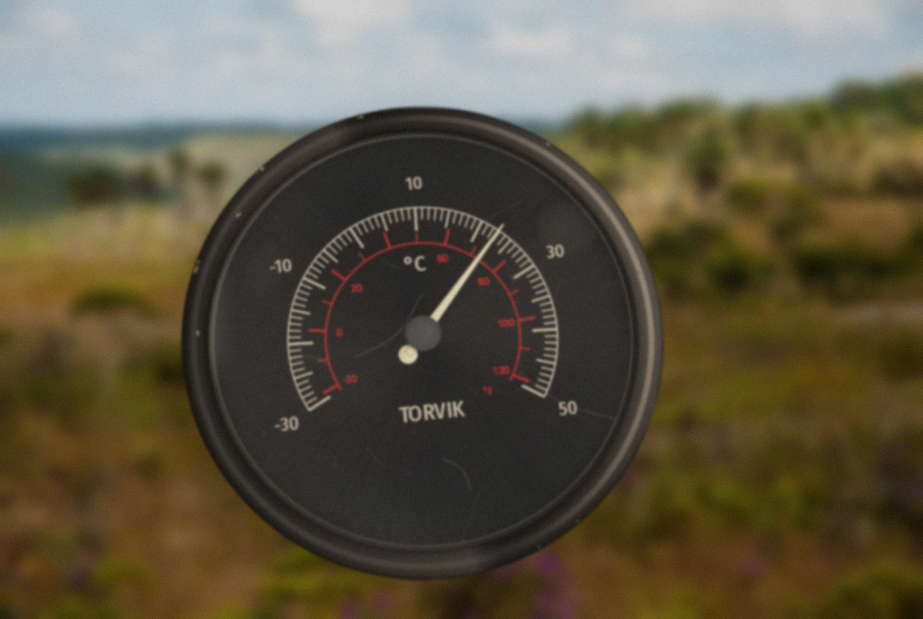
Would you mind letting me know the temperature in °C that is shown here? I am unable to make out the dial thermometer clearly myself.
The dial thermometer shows 23 °C
